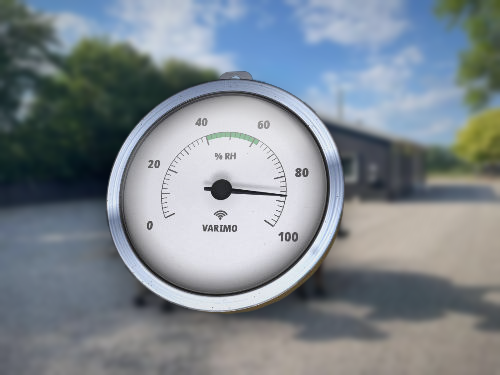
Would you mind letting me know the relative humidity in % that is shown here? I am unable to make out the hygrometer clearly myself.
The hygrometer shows 88 %
